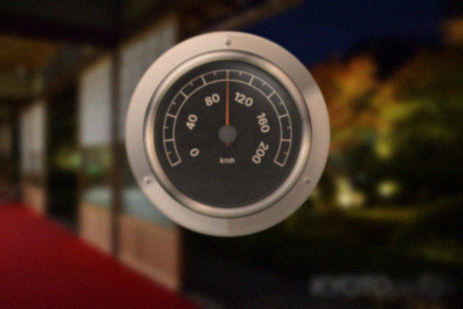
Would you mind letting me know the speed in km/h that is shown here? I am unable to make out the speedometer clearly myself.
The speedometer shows 100 km/h
